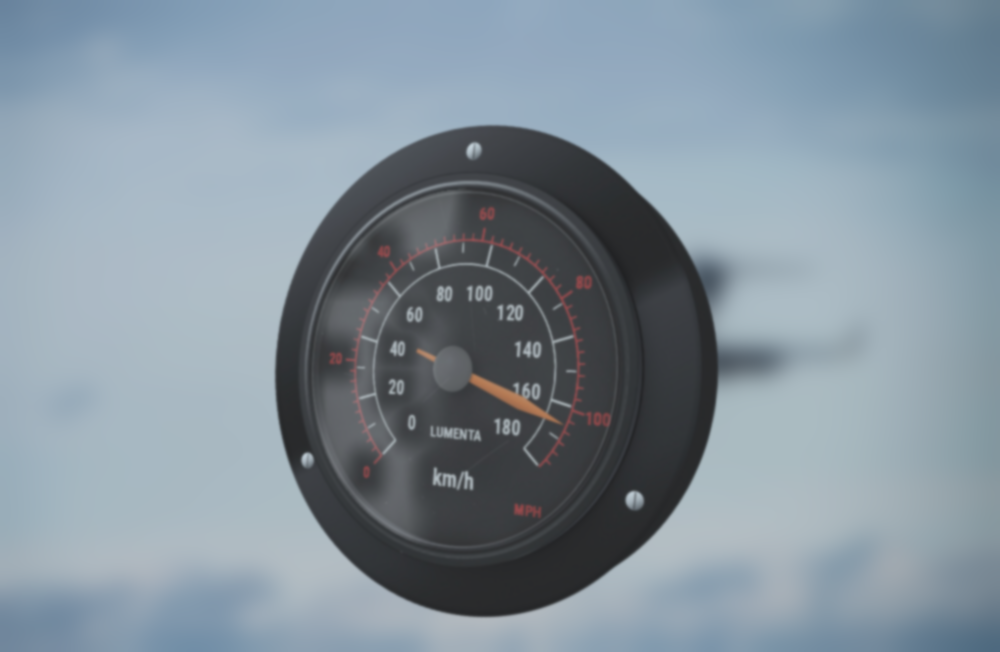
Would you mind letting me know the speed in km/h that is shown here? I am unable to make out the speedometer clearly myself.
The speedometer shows 165 km/h
